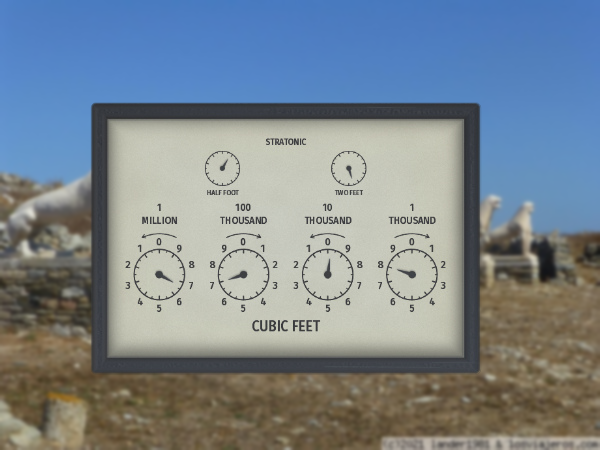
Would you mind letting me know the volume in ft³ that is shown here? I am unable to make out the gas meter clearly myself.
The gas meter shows 669800 ft³
